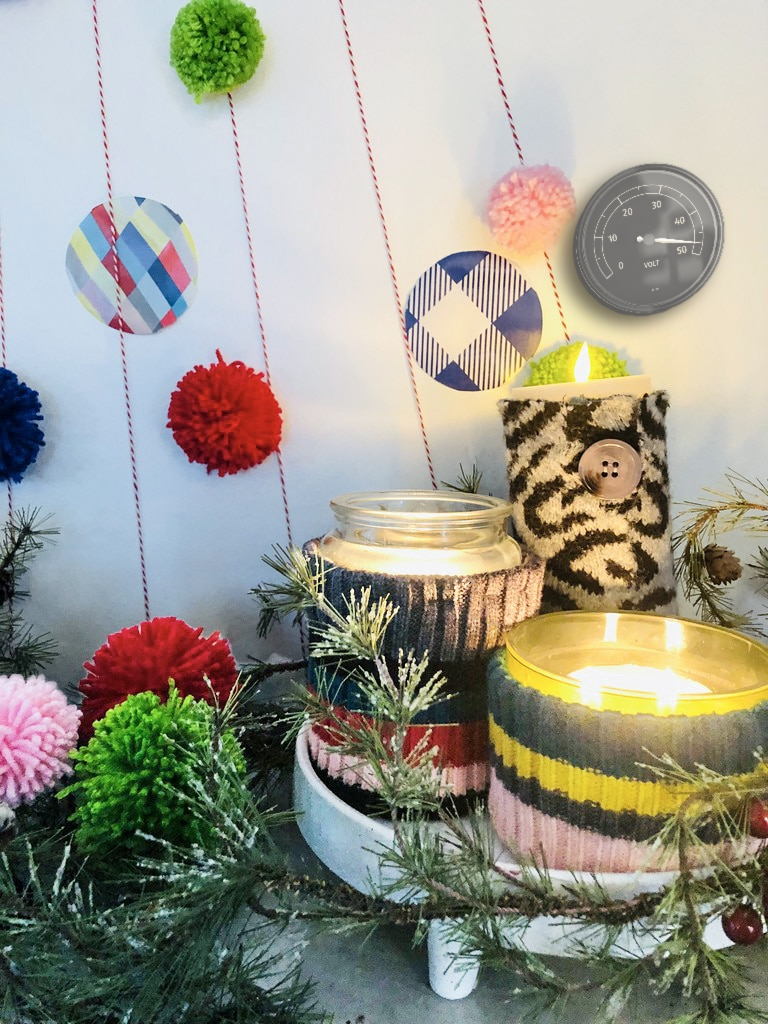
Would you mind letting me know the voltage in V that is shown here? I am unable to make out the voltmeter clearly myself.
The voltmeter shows 47.5 V
